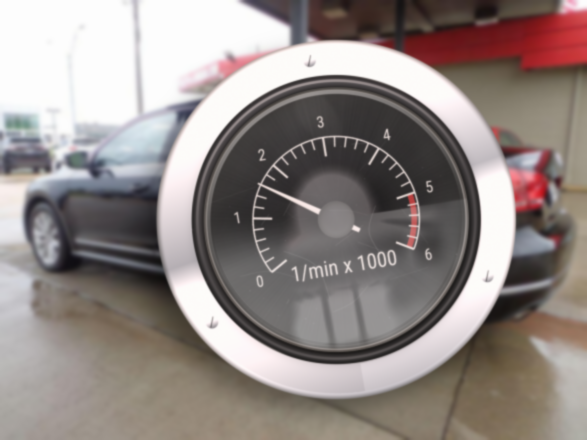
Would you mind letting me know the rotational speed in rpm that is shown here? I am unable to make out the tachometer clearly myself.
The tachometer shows 1600 rpm
